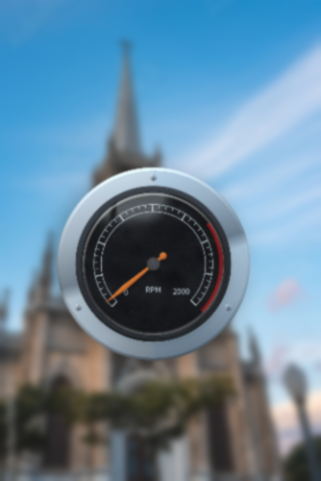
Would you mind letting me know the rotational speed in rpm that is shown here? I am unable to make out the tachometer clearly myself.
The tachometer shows 50 rpm
